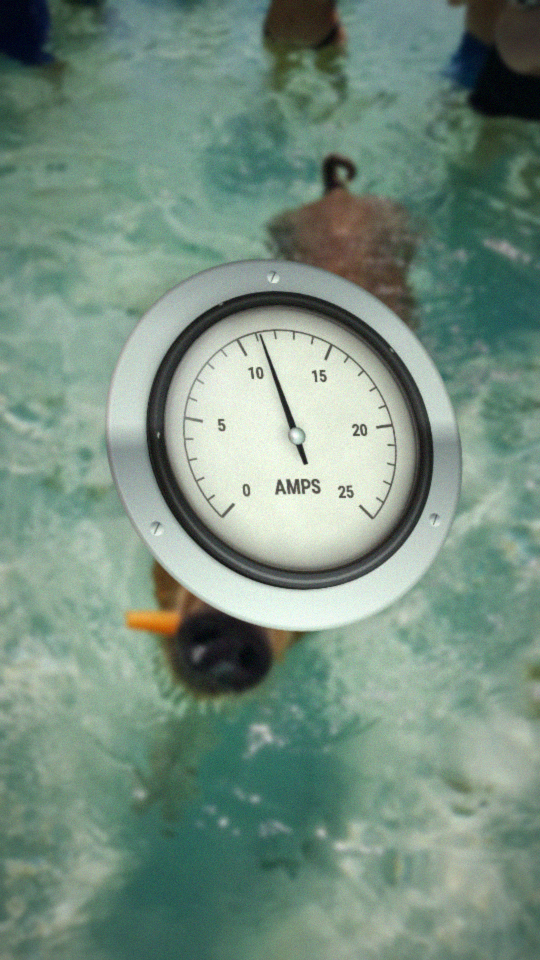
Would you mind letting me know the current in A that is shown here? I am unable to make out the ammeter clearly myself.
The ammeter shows 11 A
